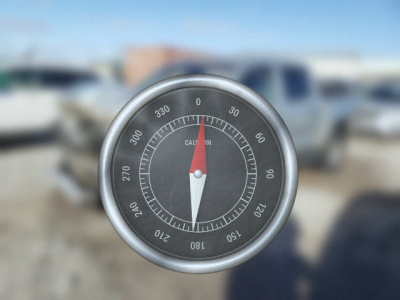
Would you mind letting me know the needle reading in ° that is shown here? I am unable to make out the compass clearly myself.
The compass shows 5 °
